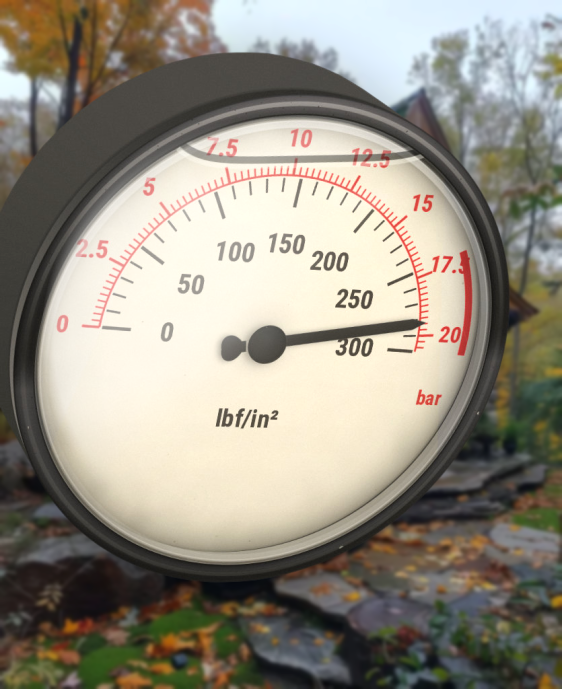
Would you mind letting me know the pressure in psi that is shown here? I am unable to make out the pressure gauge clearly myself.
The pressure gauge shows 280 psi
